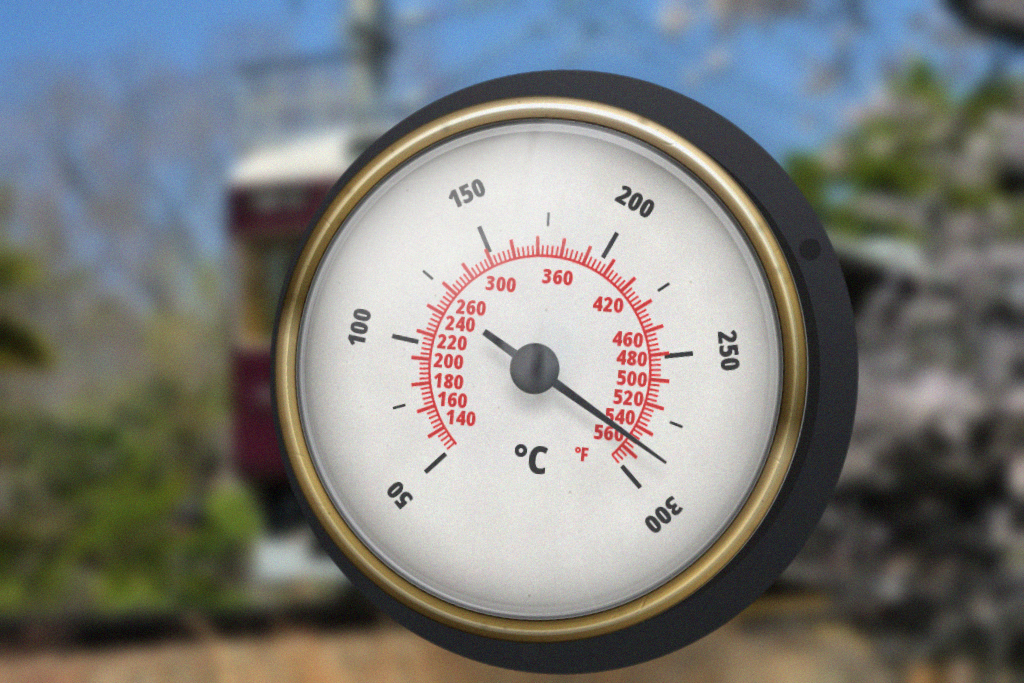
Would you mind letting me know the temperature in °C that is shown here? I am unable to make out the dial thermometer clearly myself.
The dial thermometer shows 287.5 °C
